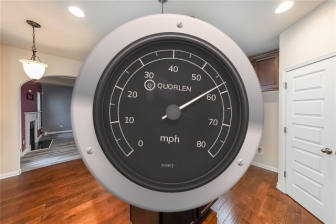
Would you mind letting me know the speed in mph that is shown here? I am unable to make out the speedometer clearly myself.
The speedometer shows 57.5 mph
